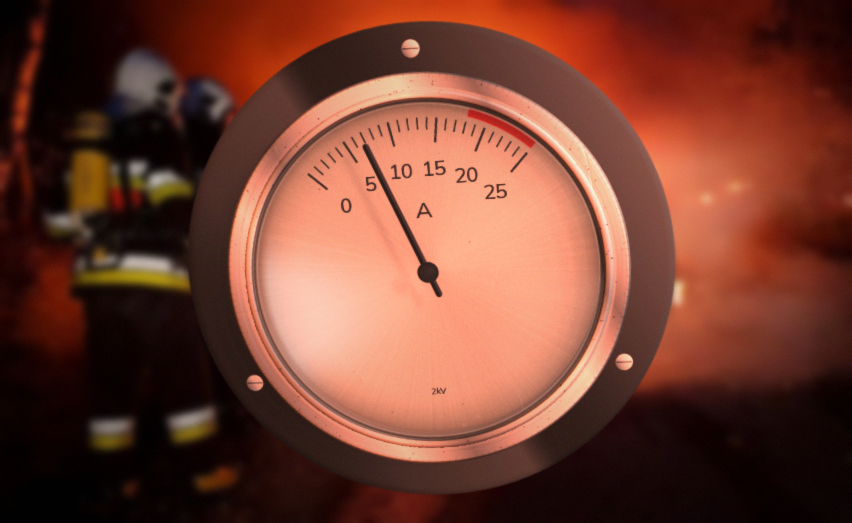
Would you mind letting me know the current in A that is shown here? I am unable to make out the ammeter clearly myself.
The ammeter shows 7 A
